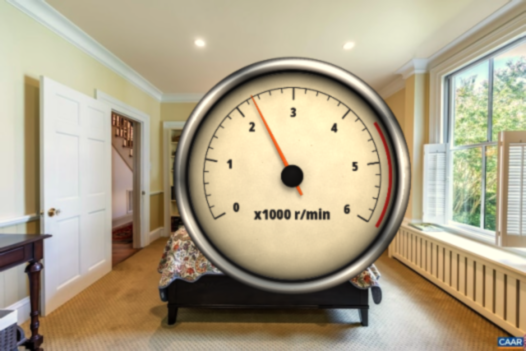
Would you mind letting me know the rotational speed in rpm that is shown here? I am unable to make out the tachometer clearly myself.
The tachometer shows 2300 rpm
